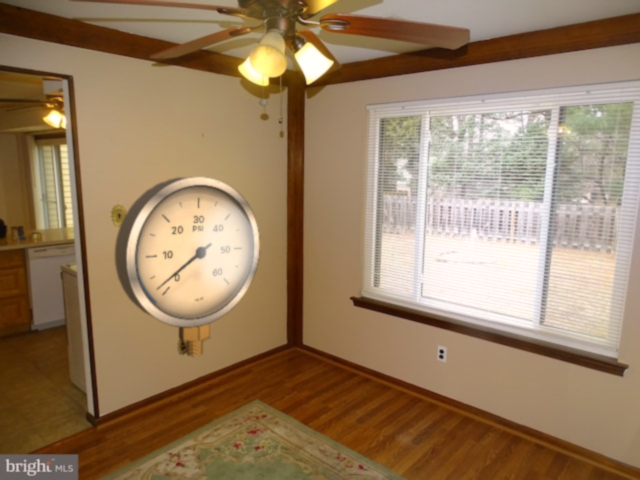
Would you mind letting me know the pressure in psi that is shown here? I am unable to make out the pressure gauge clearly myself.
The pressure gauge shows 2.5 psi
